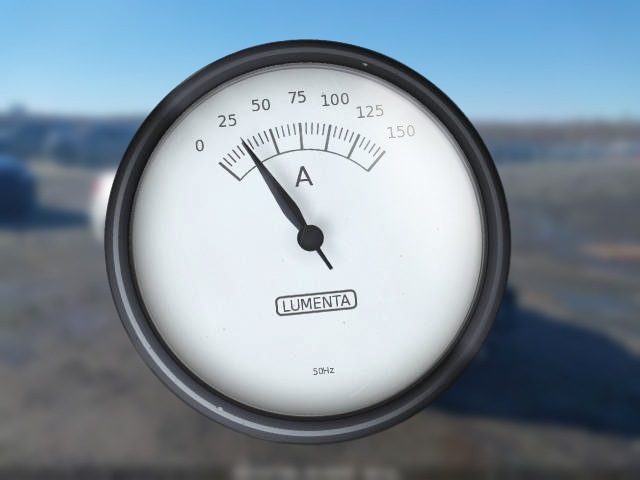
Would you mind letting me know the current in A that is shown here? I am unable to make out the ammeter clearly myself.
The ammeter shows 25 A
